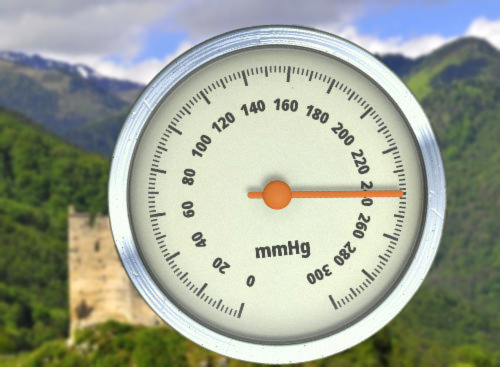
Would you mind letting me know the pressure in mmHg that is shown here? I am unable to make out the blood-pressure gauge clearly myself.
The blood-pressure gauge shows 240 mmHg
